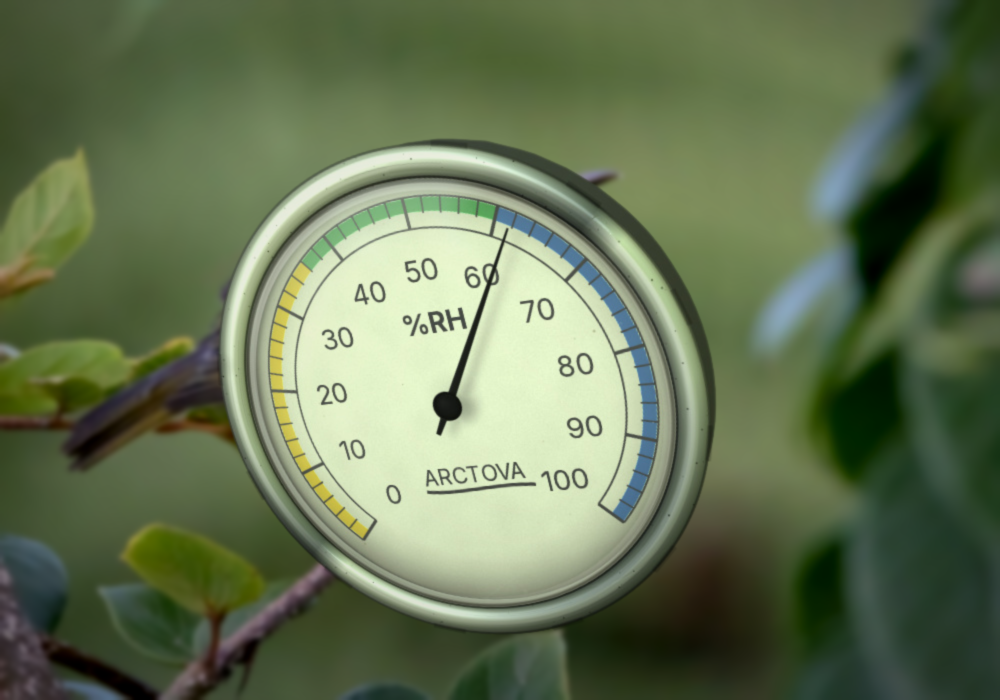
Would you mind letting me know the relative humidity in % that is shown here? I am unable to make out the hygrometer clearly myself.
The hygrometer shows 62 %
